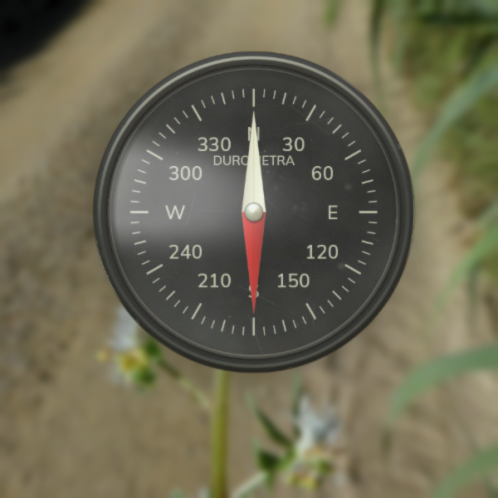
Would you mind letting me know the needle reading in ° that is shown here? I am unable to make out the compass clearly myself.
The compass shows 180 °
